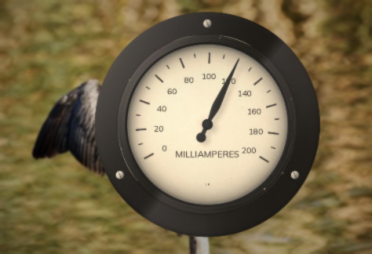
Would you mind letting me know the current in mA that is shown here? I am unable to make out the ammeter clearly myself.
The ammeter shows 120 mA
